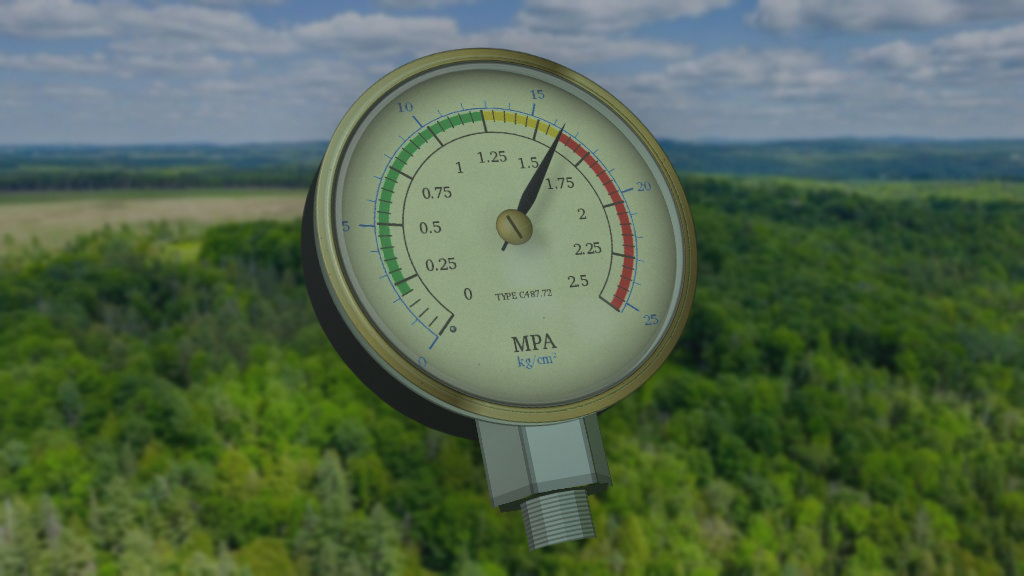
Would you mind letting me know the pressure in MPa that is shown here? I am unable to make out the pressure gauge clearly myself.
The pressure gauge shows 1.6 MPa
